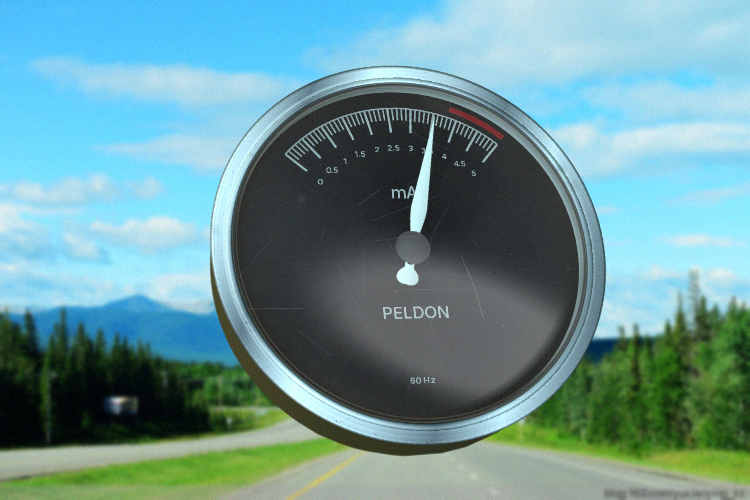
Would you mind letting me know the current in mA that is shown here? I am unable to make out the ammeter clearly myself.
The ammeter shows 3.5 mA
